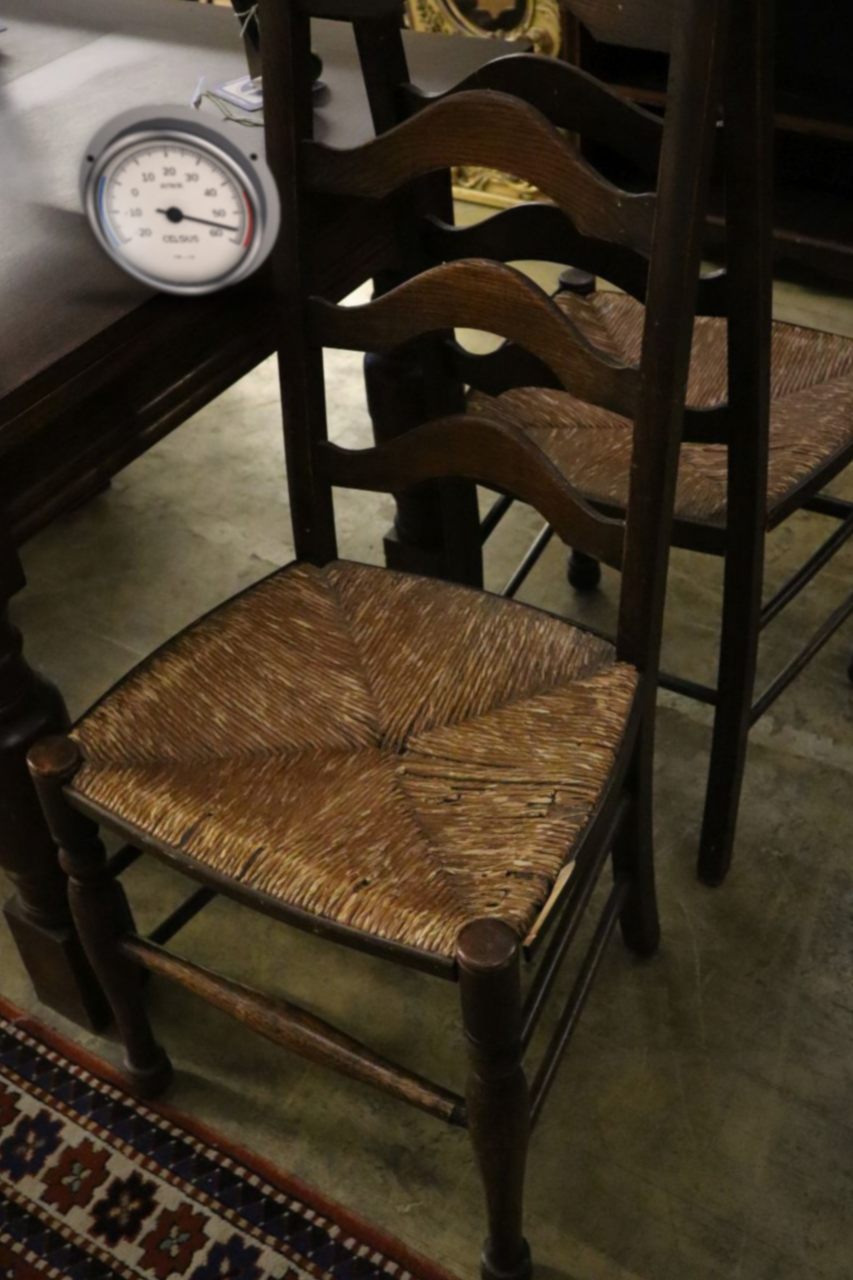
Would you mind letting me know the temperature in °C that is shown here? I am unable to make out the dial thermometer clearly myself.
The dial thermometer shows 55 °C
